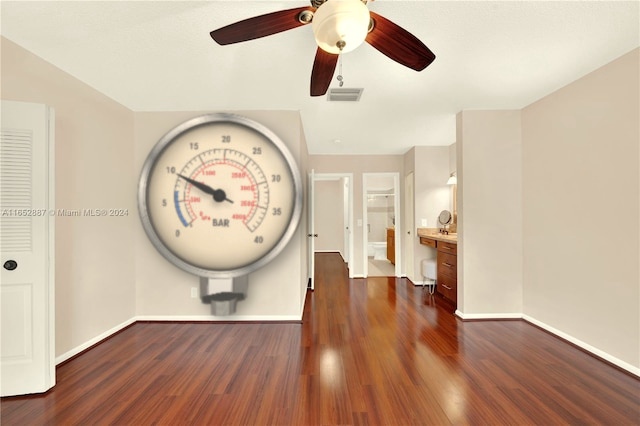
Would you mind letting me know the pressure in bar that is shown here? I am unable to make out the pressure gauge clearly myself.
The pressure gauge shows 10 bar
